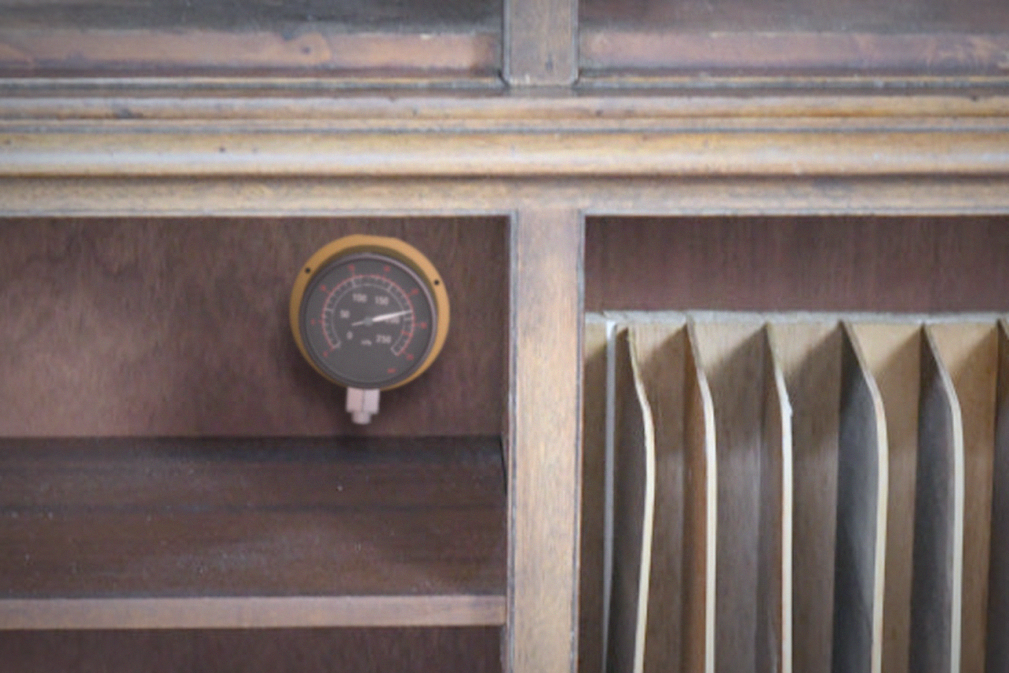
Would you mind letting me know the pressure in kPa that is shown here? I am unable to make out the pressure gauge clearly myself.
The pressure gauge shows 190 kPa
